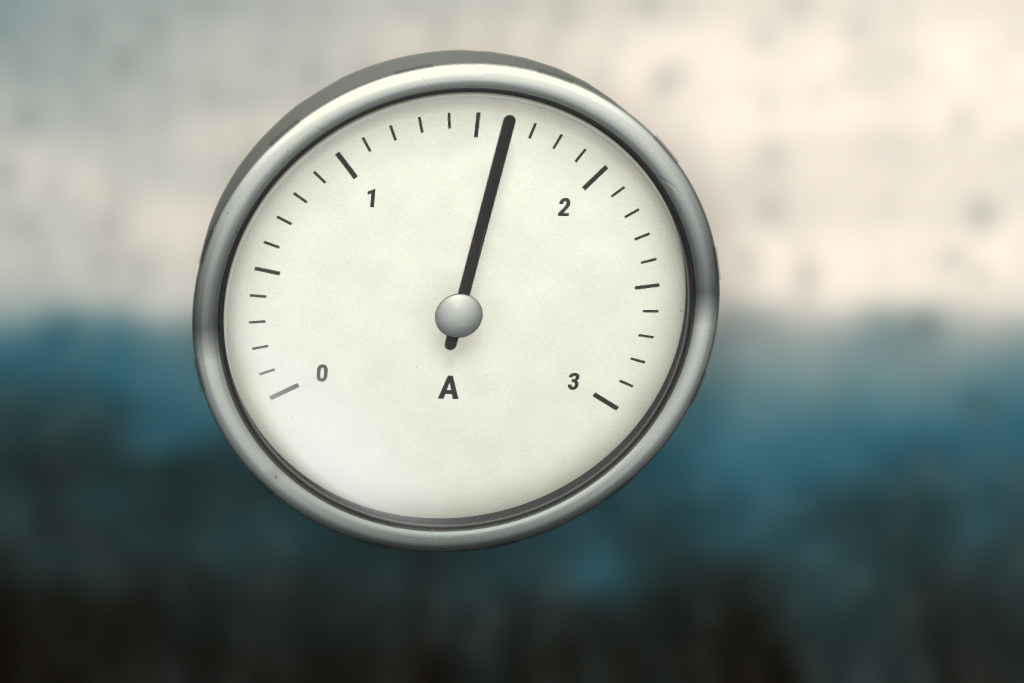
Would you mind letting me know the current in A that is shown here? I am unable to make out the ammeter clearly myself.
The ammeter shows 1.6 A
